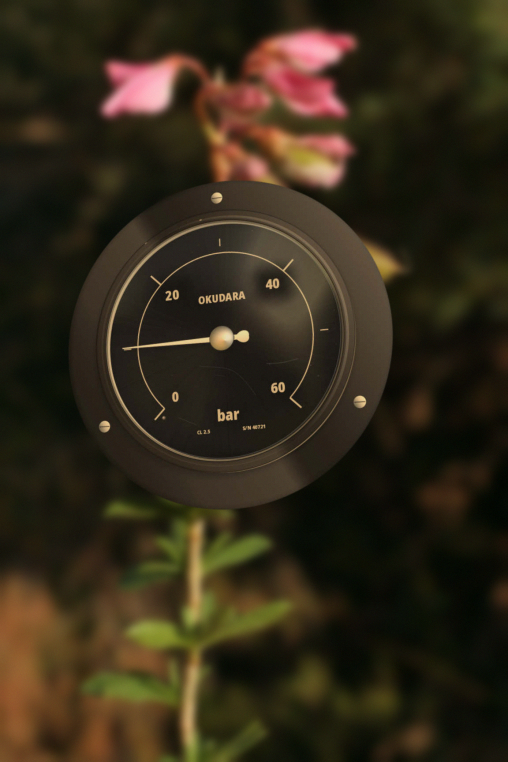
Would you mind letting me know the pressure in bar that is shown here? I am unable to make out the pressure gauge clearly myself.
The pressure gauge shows 10 bar
